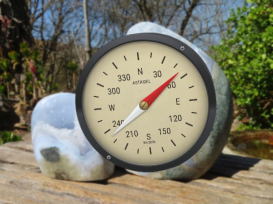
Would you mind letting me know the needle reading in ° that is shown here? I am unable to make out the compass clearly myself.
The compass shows 52.5 °
